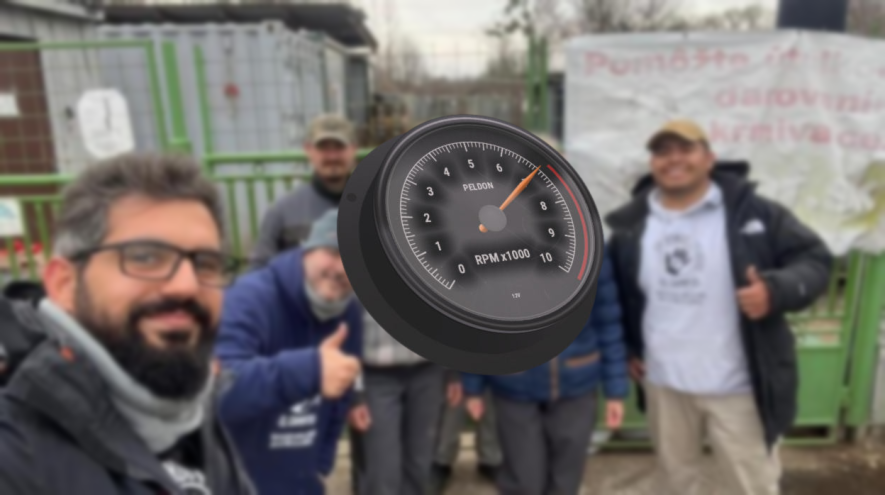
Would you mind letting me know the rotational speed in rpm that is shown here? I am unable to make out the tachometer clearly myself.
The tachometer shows 7000 rpm
